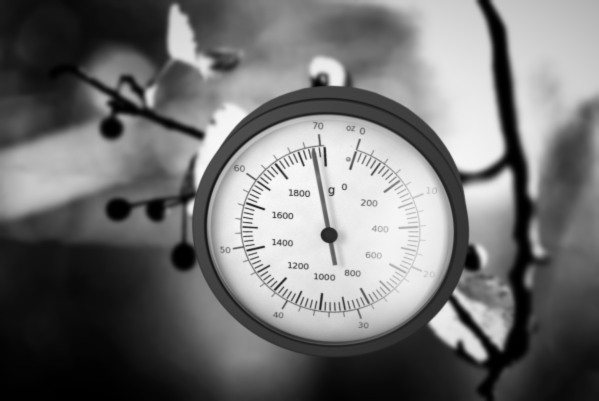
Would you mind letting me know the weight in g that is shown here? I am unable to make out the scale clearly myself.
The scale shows 1960 g
